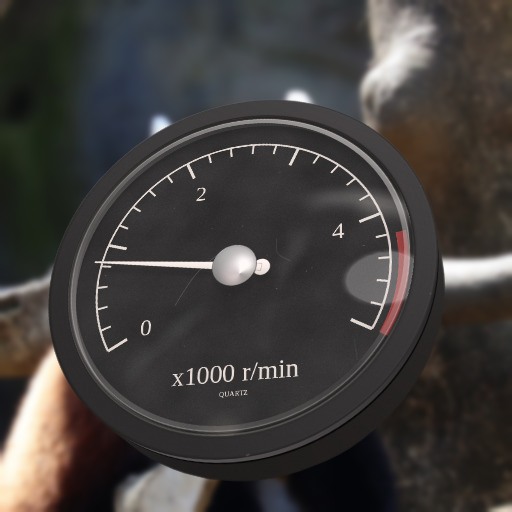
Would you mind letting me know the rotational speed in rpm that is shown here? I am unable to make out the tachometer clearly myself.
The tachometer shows 800 rpm
